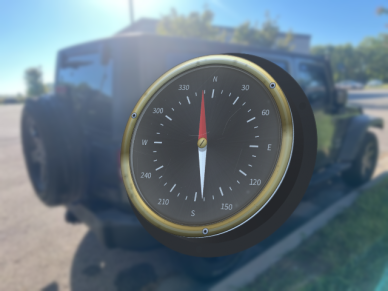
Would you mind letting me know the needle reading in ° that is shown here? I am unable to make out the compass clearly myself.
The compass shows 350 °
